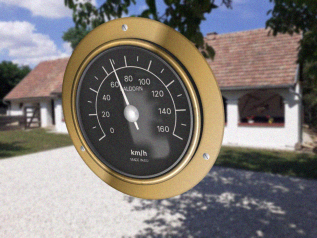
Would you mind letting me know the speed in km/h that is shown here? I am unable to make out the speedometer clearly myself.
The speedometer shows 70 km/h
